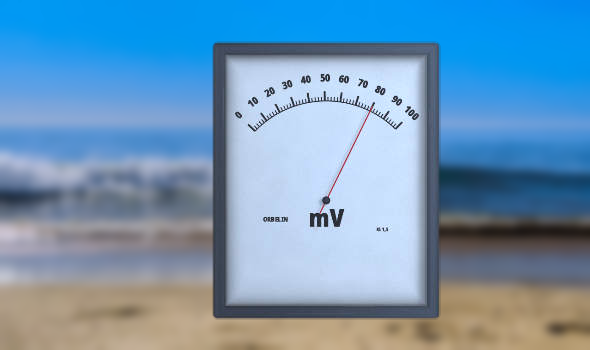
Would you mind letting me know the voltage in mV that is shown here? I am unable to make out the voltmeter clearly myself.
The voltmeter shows 80 mV
